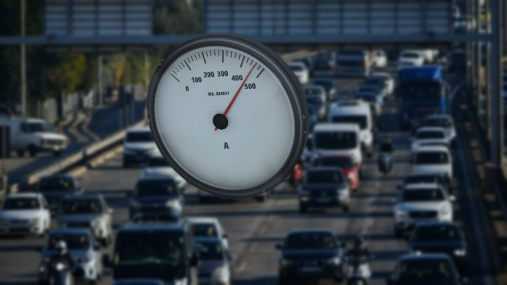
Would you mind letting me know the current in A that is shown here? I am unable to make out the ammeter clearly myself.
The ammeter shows 460 A
